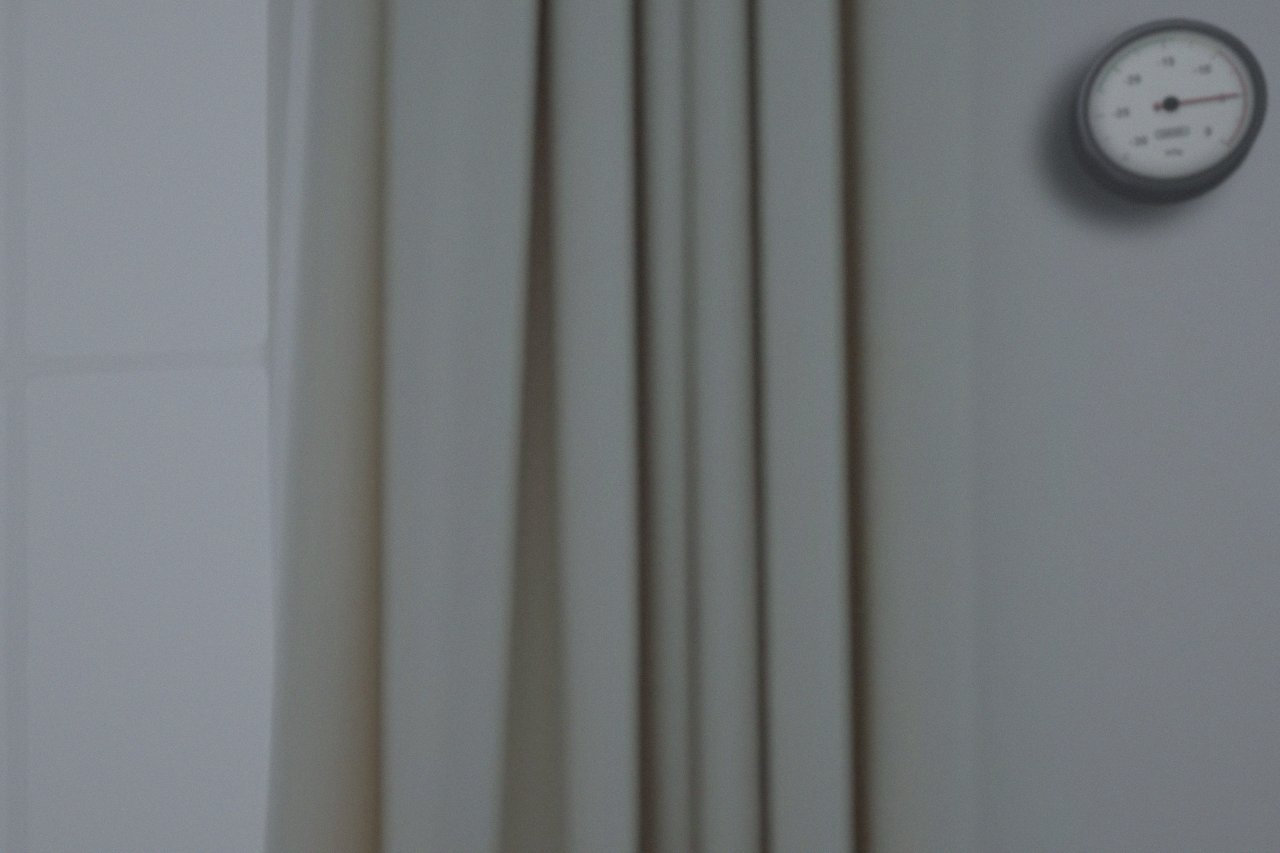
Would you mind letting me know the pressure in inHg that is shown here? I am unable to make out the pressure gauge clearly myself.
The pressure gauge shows -5 inHg
